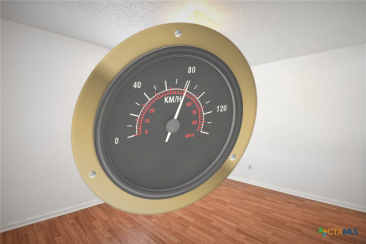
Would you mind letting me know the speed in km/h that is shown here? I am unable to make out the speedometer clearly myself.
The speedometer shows 80 km/h
